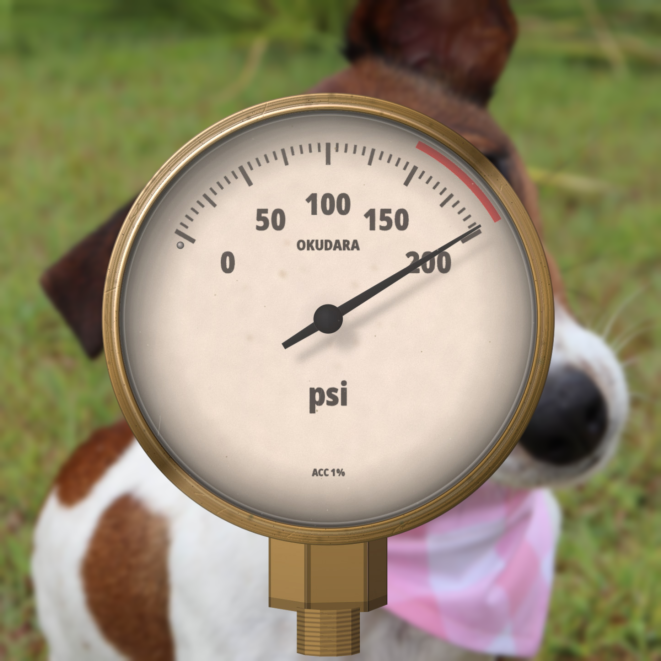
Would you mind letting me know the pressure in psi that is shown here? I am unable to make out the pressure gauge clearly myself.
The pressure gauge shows 197.5 psi
